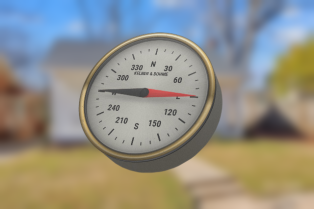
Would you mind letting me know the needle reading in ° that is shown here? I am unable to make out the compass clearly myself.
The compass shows 90 °
